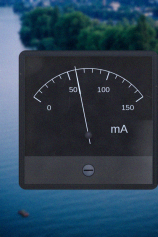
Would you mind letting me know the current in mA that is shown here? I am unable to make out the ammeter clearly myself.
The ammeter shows 60 mA
